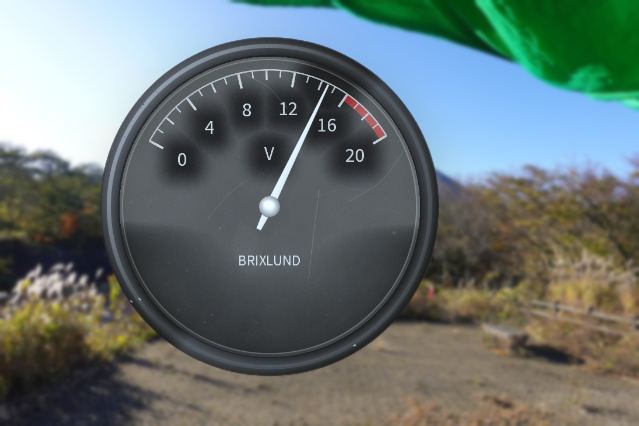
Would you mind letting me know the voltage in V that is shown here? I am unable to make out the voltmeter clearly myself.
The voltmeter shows 14.5 V
